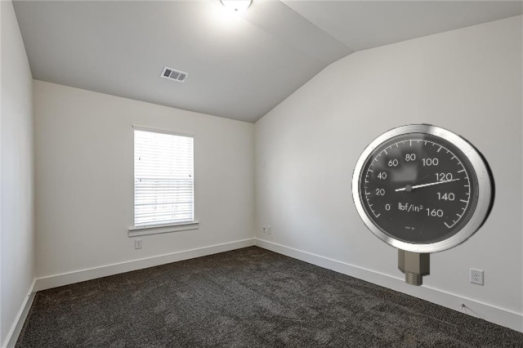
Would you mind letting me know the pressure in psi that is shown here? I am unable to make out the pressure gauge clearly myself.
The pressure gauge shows 125 psi
